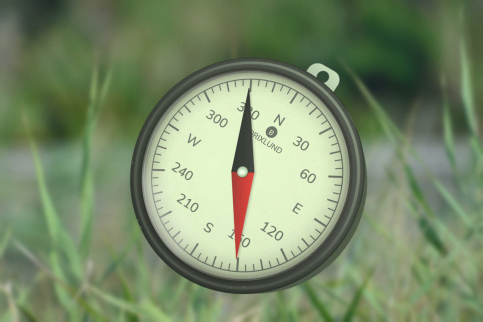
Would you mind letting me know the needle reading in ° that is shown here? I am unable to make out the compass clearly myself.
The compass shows 150 °
